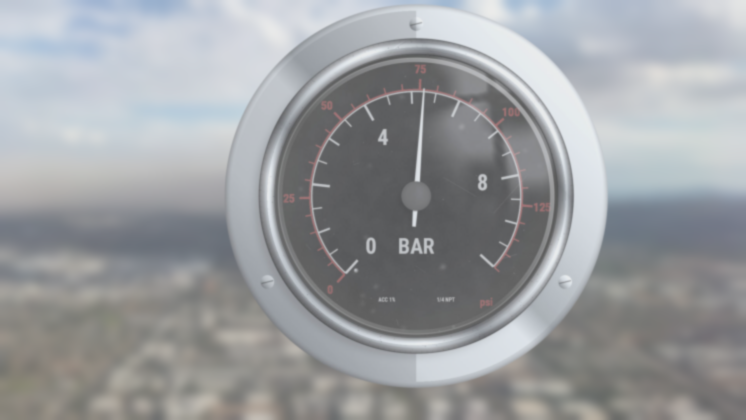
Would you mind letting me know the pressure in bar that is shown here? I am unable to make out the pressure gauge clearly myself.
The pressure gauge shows 5.25 bar
